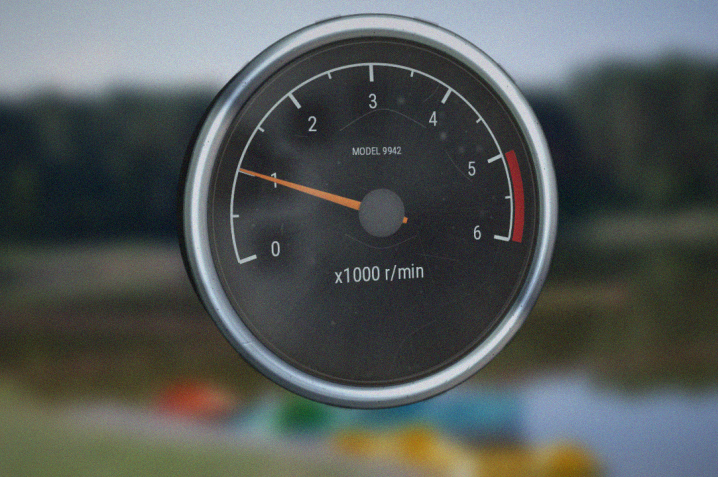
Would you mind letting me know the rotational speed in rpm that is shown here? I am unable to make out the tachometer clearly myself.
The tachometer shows 1000 rpm
